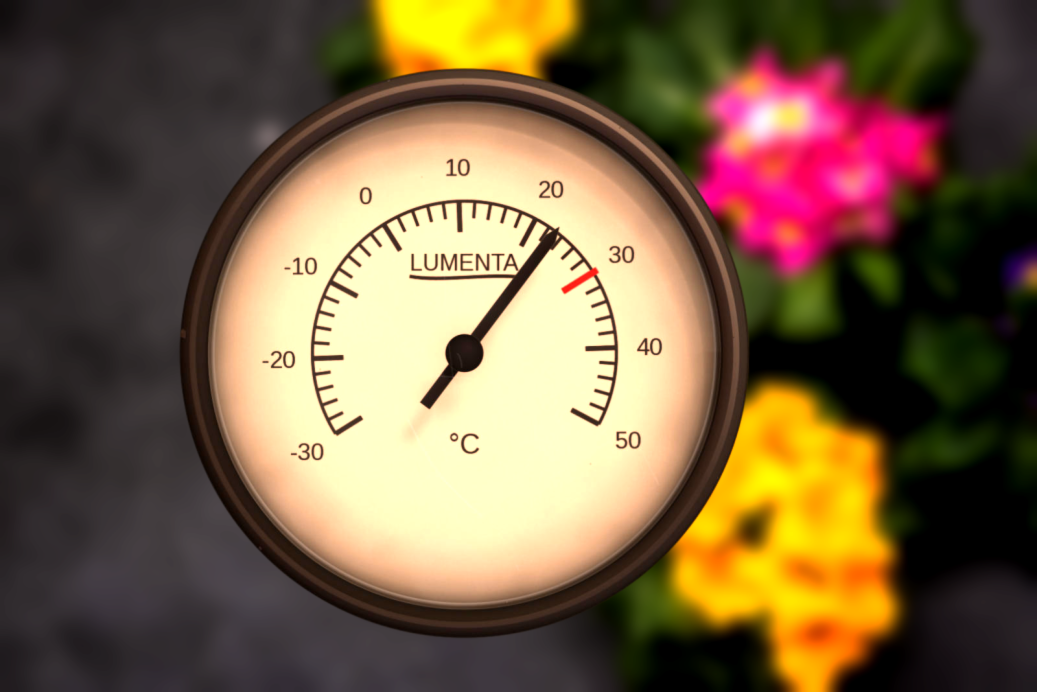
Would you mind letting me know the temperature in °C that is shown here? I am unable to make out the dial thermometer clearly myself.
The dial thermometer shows 23 °C
